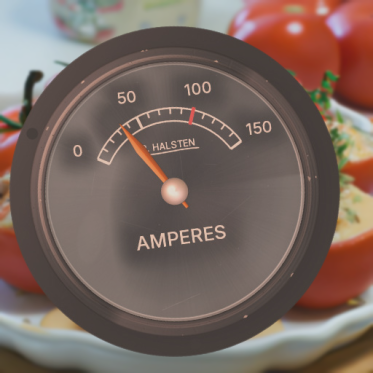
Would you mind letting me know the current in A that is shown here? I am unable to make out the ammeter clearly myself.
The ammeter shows 35 A
